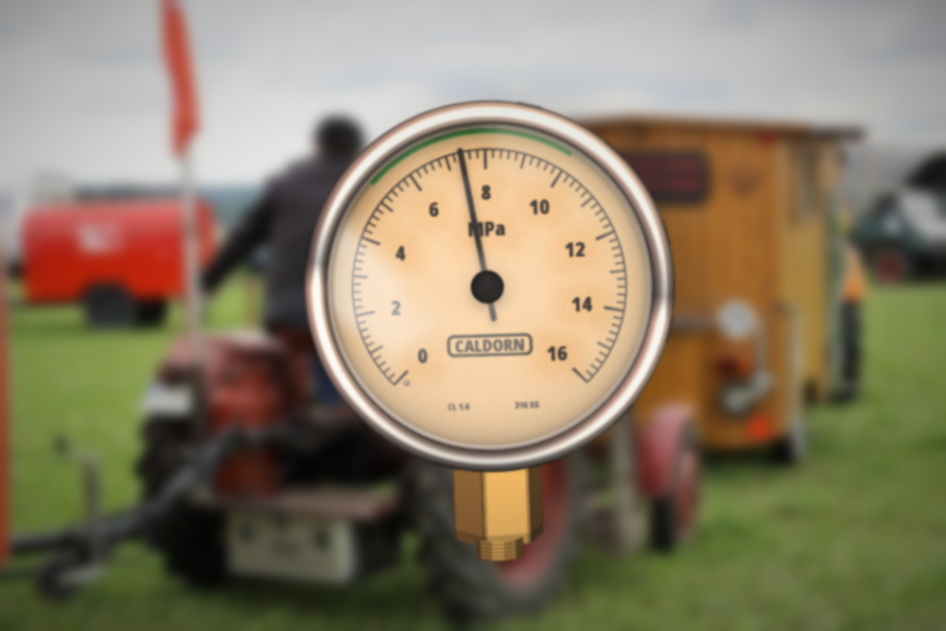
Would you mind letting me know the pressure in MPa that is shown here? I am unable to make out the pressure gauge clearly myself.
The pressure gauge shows 7.4 MPa
